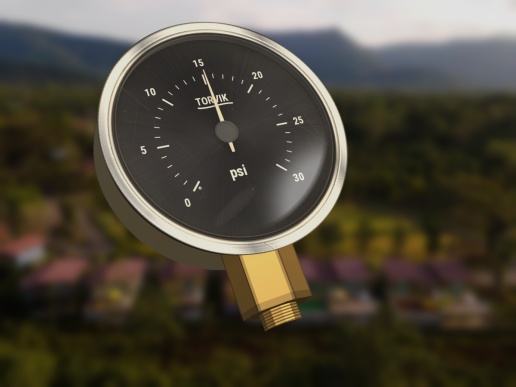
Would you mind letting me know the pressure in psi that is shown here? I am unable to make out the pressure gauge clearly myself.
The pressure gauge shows 15 psi
